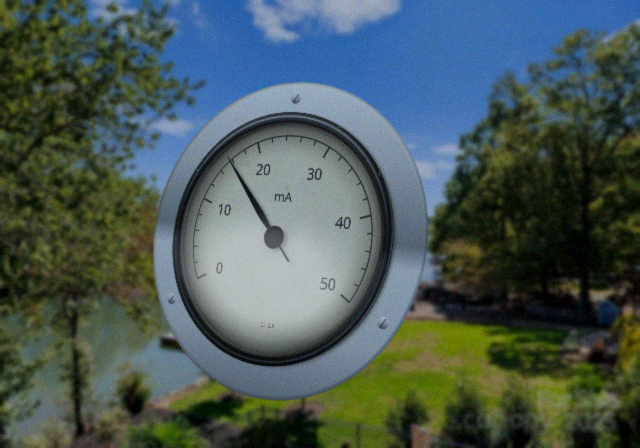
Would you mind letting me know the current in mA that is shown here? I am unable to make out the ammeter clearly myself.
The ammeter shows 16 mA
